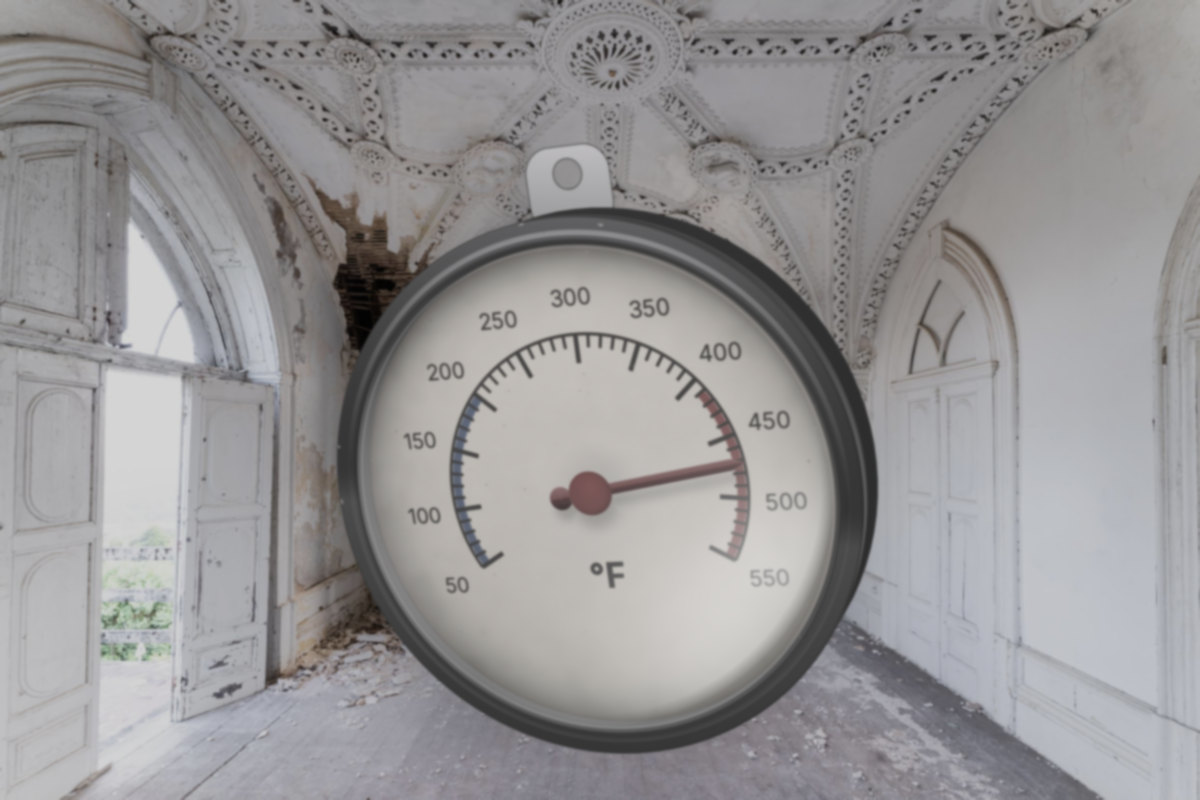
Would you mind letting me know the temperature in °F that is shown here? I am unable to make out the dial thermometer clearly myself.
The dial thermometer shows 470 °F
